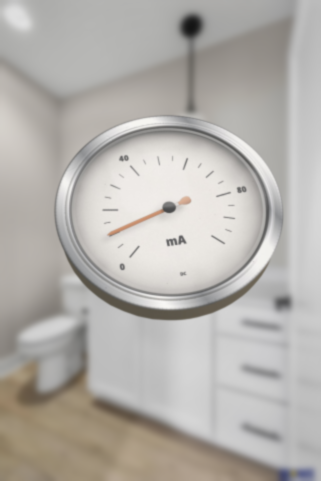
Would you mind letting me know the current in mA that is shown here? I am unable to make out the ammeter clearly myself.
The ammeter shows 10 mA
